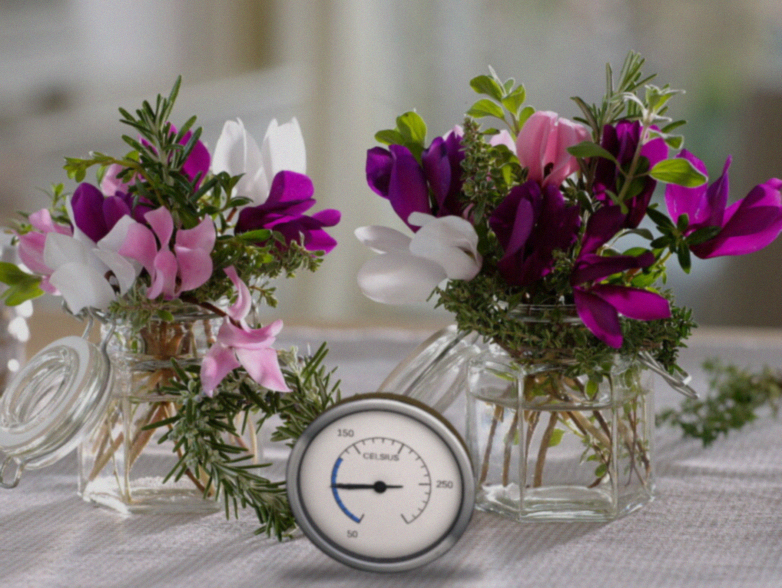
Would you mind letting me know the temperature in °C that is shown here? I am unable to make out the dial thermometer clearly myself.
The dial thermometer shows 100 °C
